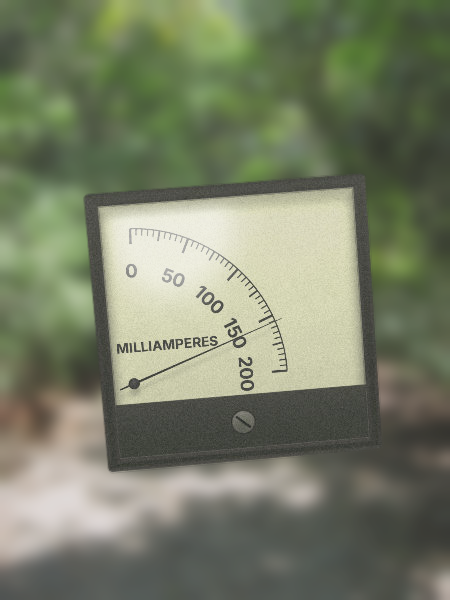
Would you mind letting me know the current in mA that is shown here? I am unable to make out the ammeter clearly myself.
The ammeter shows 155 mA
